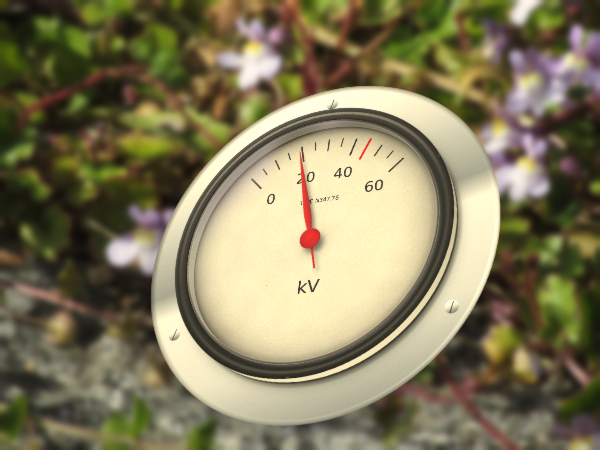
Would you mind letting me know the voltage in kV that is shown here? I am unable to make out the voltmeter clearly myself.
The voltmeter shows 20 kV
